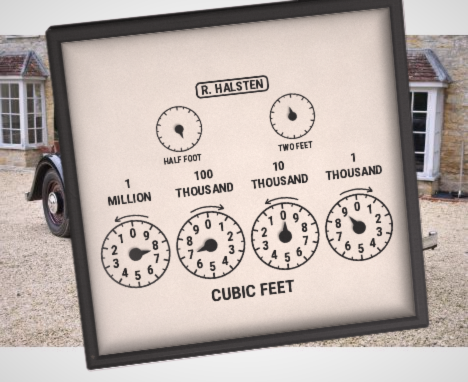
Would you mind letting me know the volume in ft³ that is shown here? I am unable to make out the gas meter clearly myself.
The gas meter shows 769900 ft³
